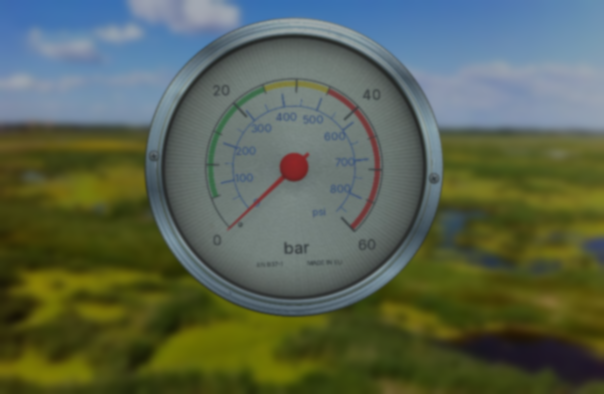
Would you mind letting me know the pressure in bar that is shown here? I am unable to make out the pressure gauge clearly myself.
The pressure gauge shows 0 bar
